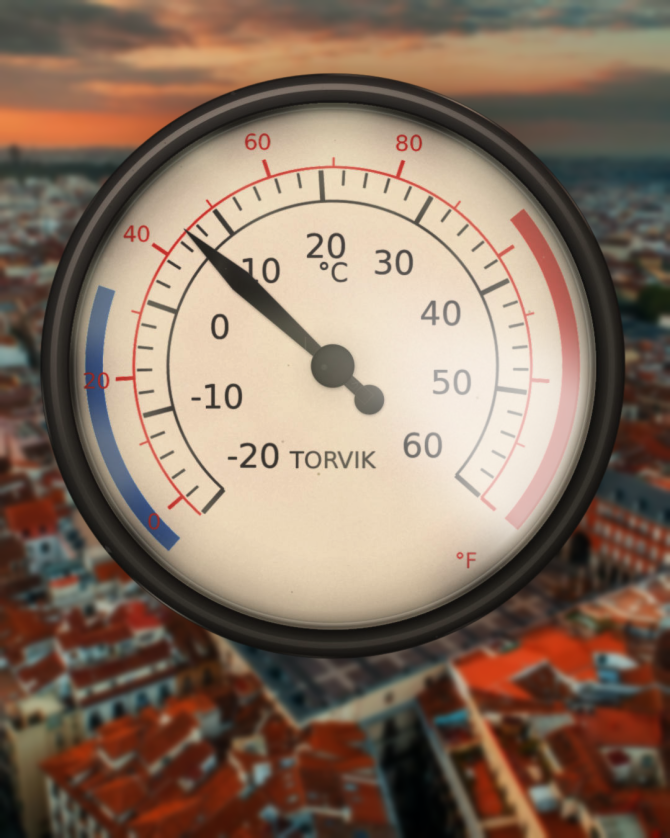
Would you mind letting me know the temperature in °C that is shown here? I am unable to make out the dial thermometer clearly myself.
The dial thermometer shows 7 °C
